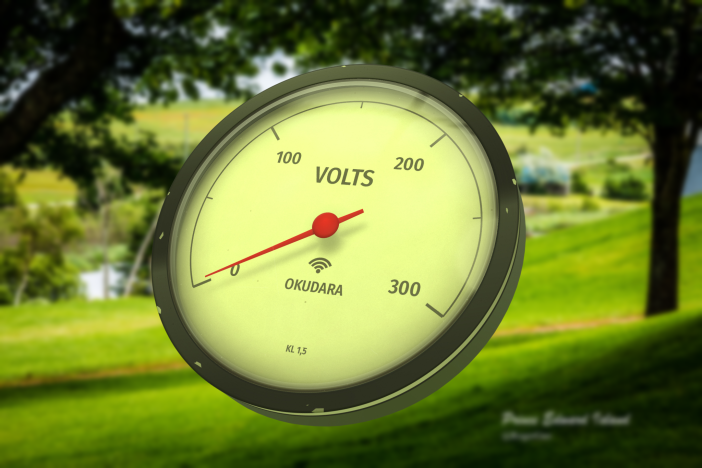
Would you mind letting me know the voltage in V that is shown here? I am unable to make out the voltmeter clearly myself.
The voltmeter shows 0 V
